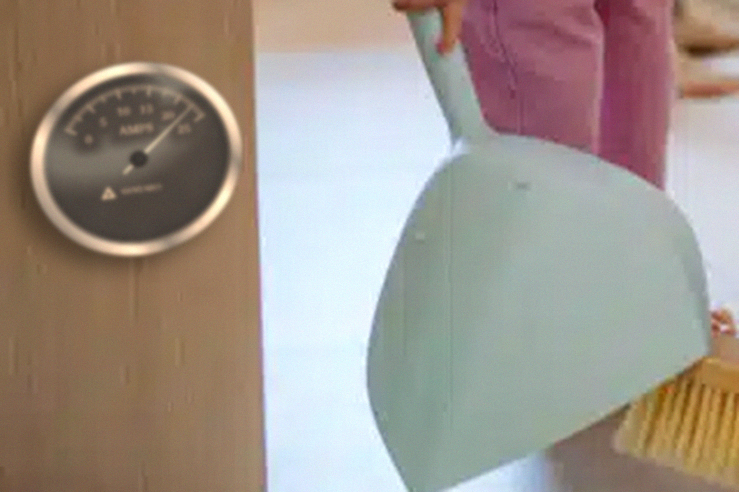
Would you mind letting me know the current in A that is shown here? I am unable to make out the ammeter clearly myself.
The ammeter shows 22.5 A
